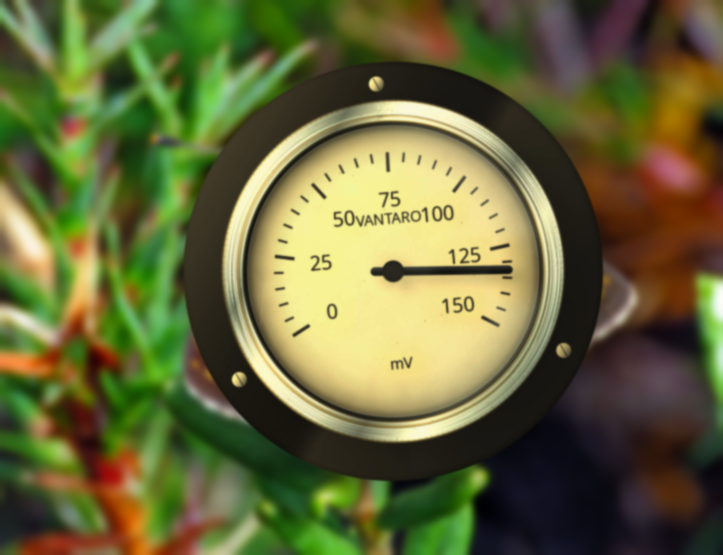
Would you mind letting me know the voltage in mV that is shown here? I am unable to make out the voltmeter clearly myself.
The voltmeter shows 132.5 mV
